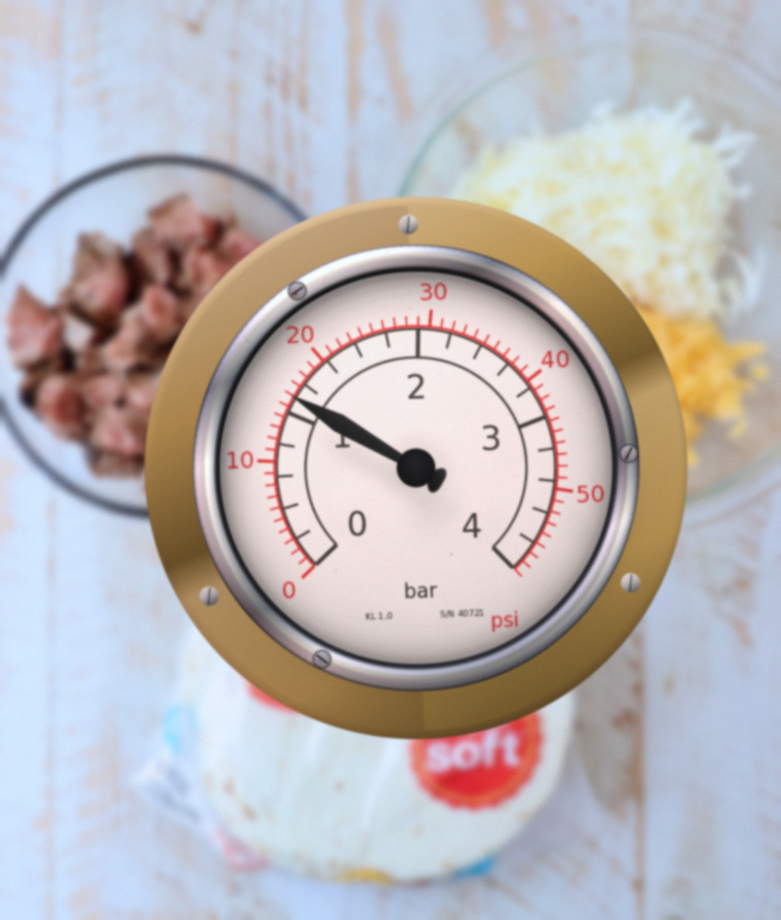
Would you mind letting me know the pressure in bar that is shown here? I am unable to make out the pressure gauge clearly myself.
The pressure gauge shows 1.1 bar
